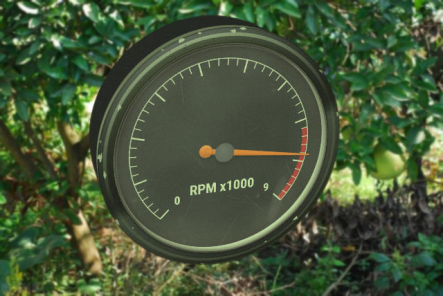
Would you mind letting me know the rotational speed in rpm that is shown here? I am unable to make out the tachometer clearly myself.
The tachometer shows 7800 rpm
